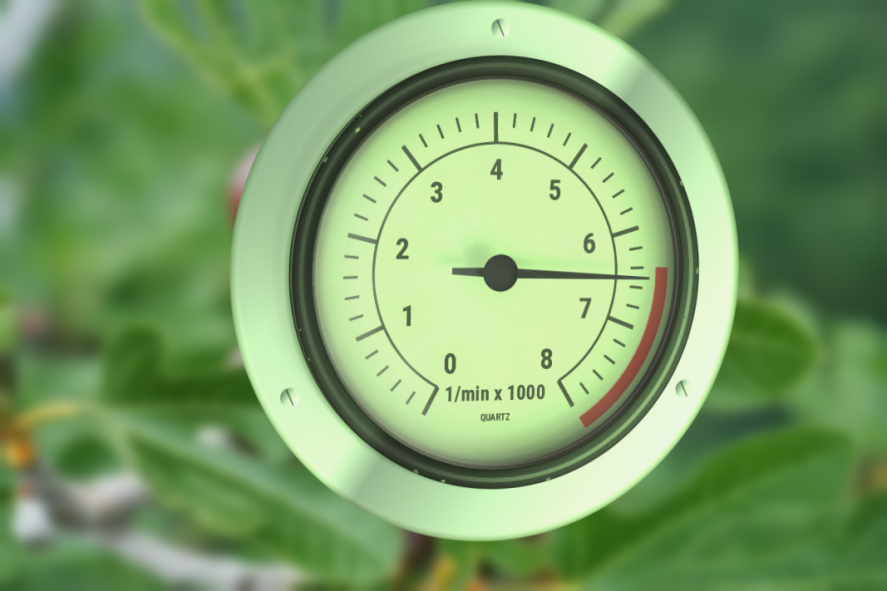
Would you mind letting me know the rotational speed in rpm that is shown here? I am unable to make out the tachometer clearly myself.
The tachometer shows 6500 rpm
